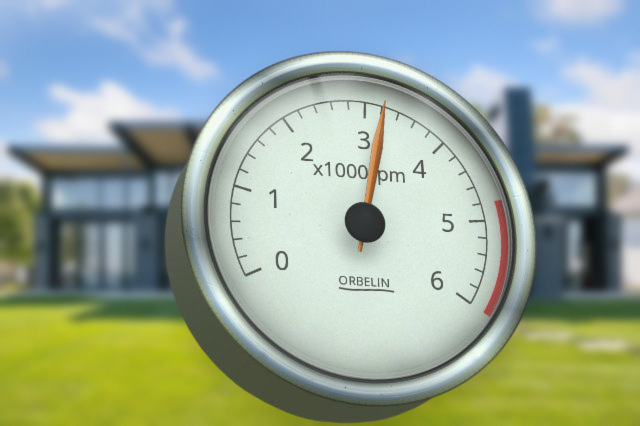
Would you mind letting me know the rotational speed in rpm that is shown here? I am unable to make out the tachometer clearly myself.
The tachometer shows 3200 rpm
